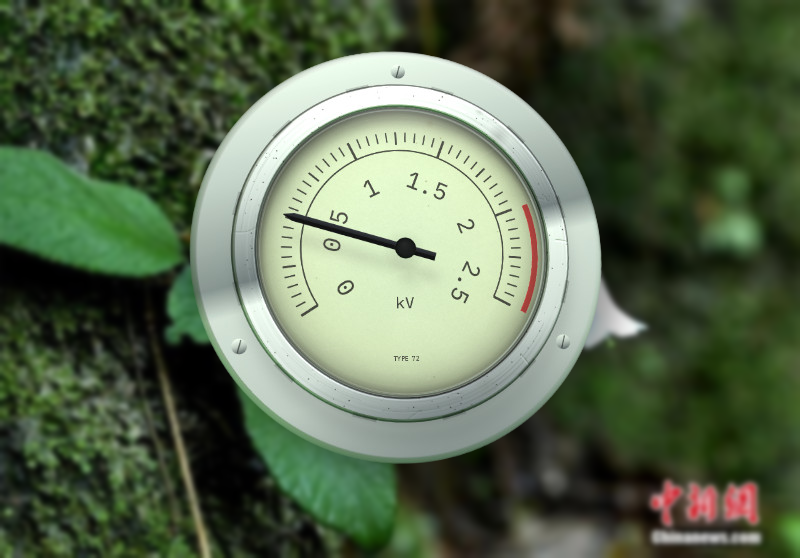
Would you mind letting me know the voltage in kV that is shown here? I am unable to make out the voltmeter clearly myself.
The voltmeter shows 0.5 kV
